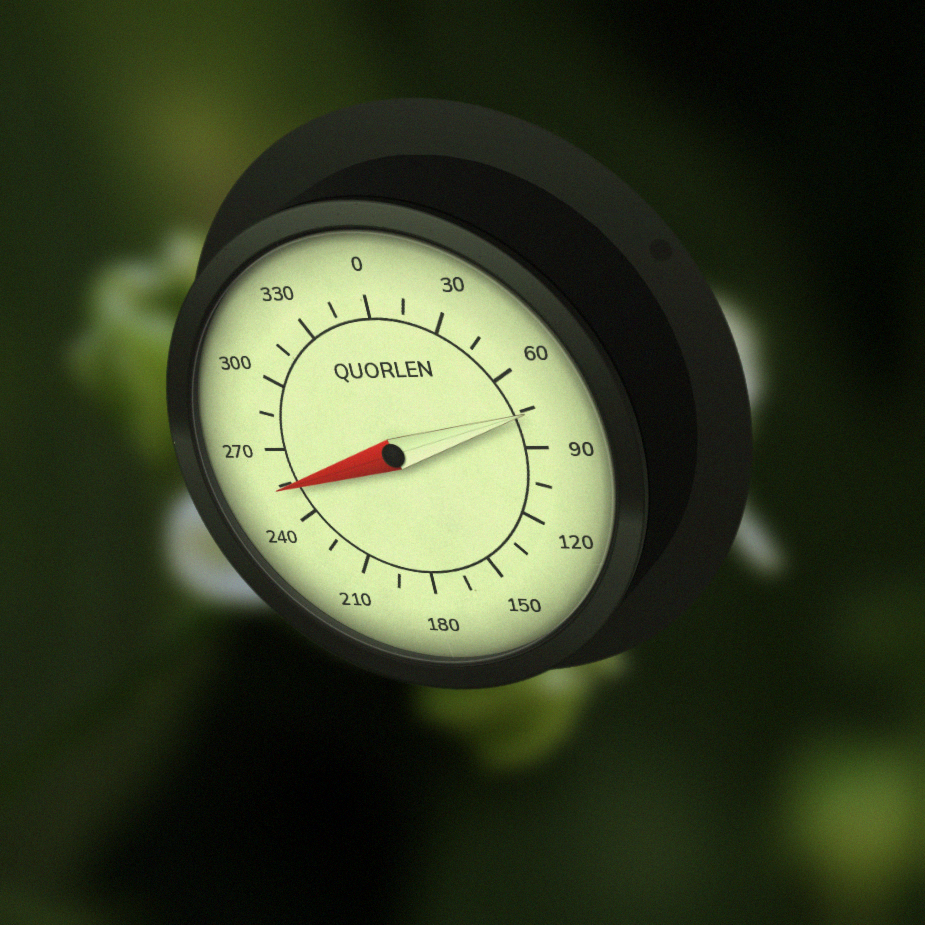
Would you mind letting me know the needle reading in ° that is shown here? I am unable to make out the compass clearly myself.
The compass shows 255 °
